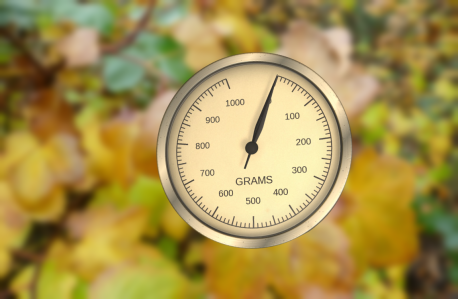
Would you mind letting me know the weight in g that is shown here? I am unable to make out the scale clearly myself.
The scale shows 0 g
